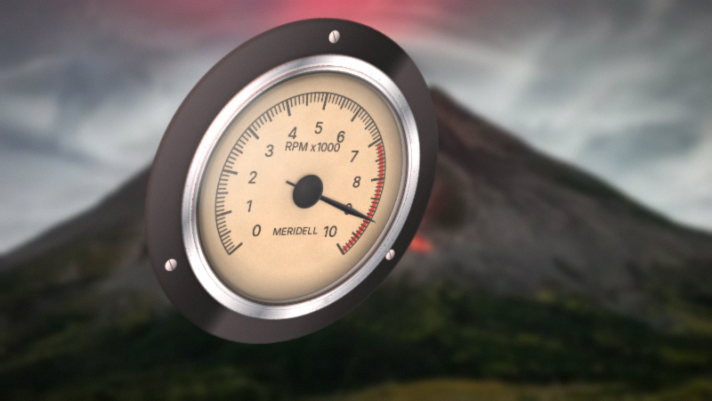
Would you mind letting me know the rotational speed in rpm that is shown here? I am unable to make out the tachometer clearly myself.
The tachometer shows 9000 rpm
